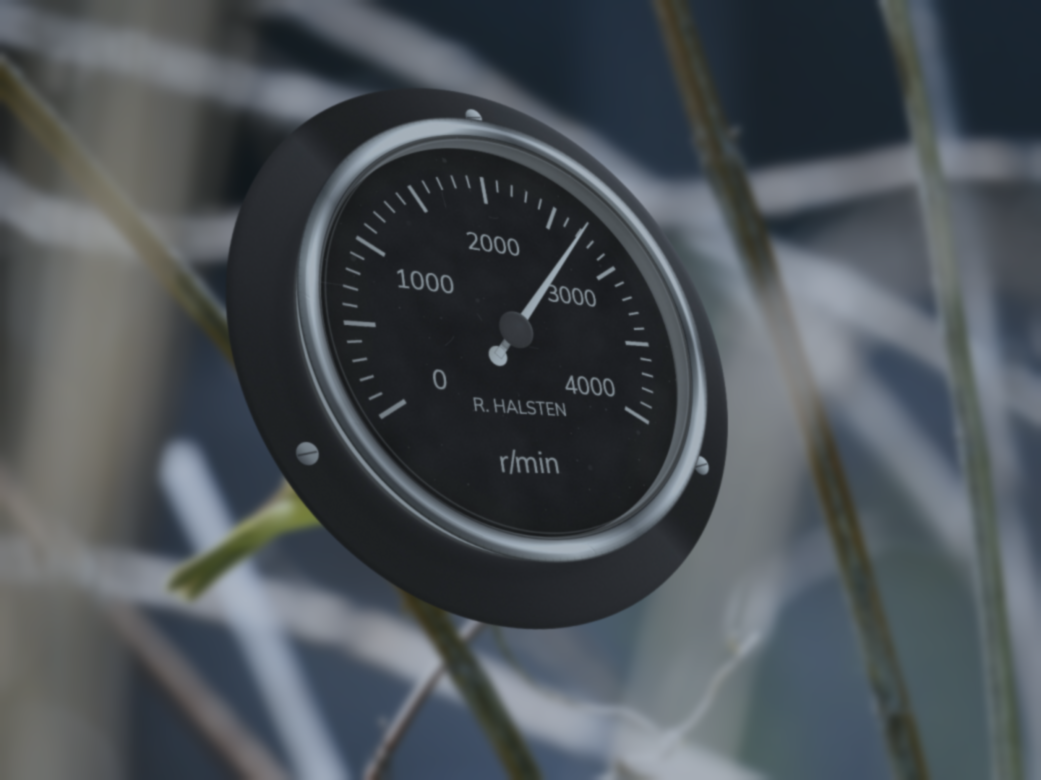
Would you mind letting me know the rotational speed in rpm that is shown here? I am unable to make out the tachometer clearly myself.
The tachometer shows 2700 rpm
